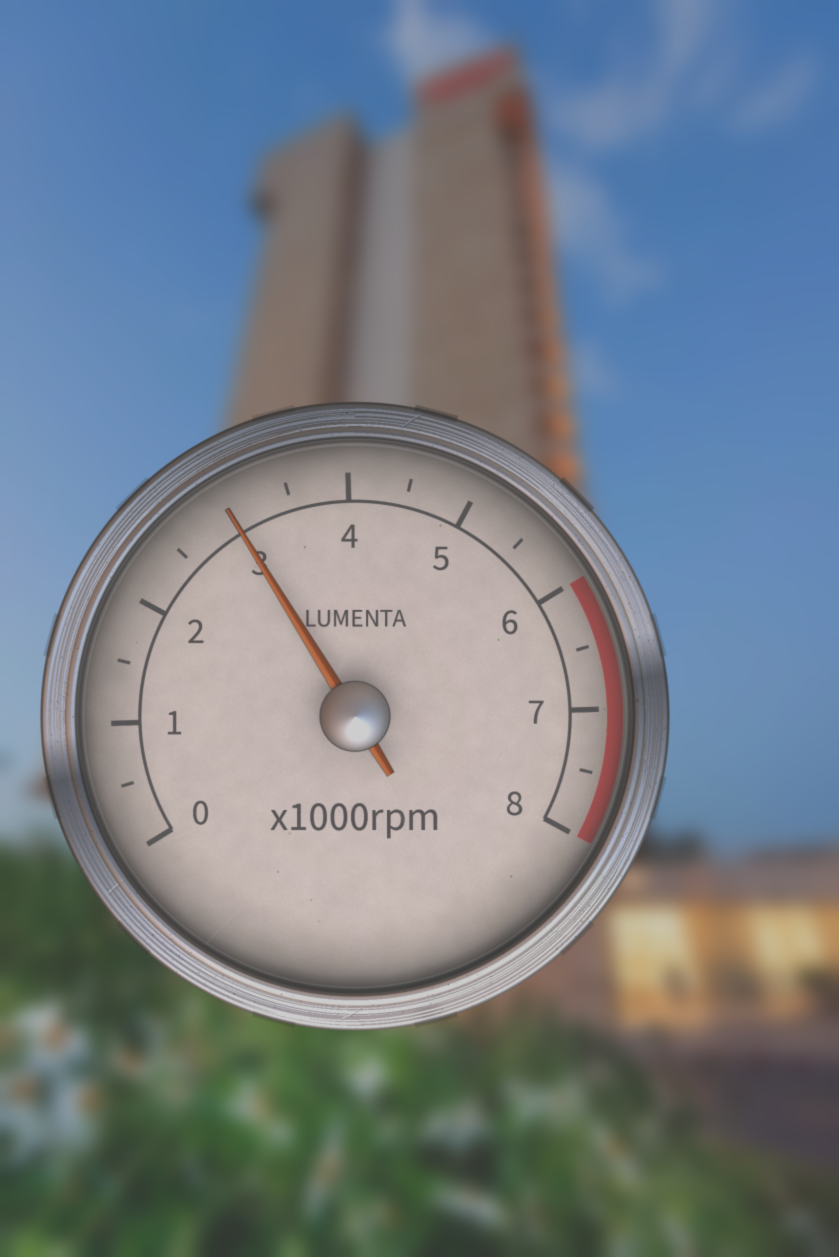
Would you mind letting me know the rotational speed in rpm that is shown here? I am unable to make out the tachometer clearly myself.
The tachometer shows 3000 rpm
